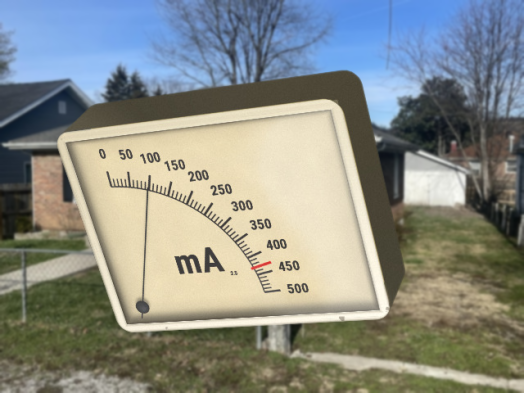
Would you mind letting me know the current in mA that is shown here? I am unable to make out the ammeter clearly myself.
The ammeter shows 100 mA
